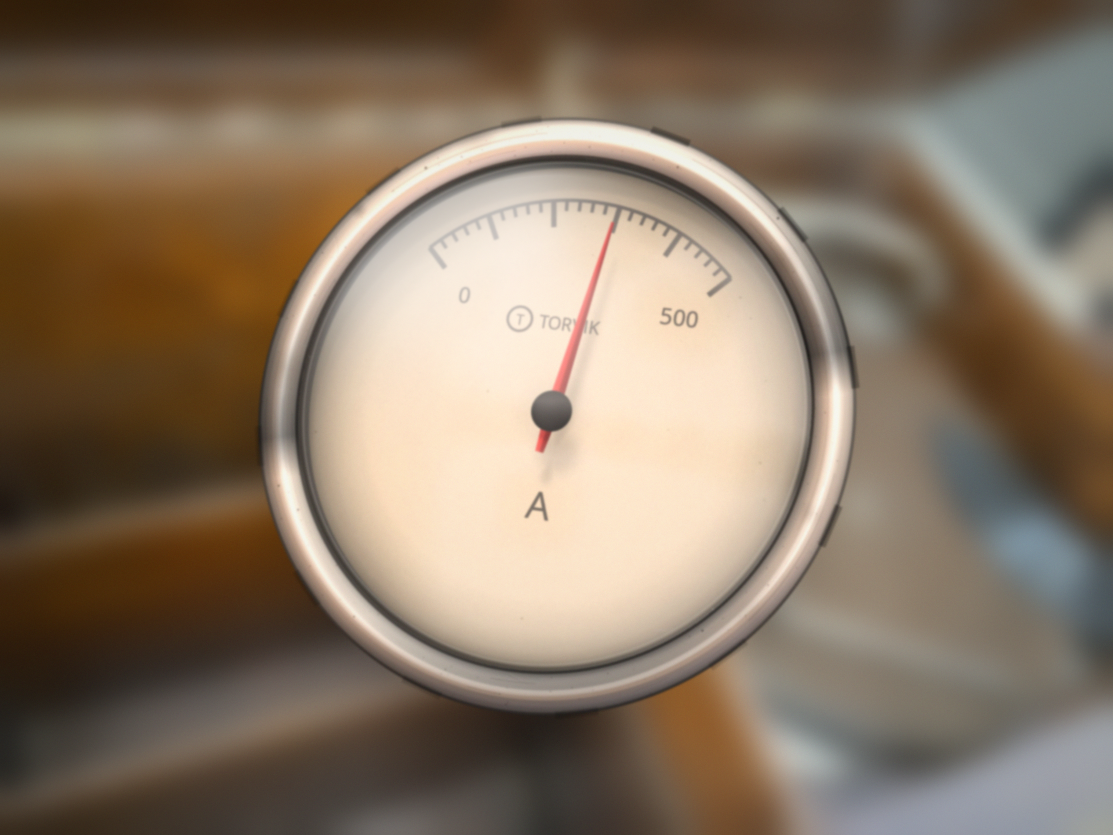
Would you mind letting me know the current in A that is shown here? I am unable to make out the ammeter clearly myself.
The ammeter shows 300 A
